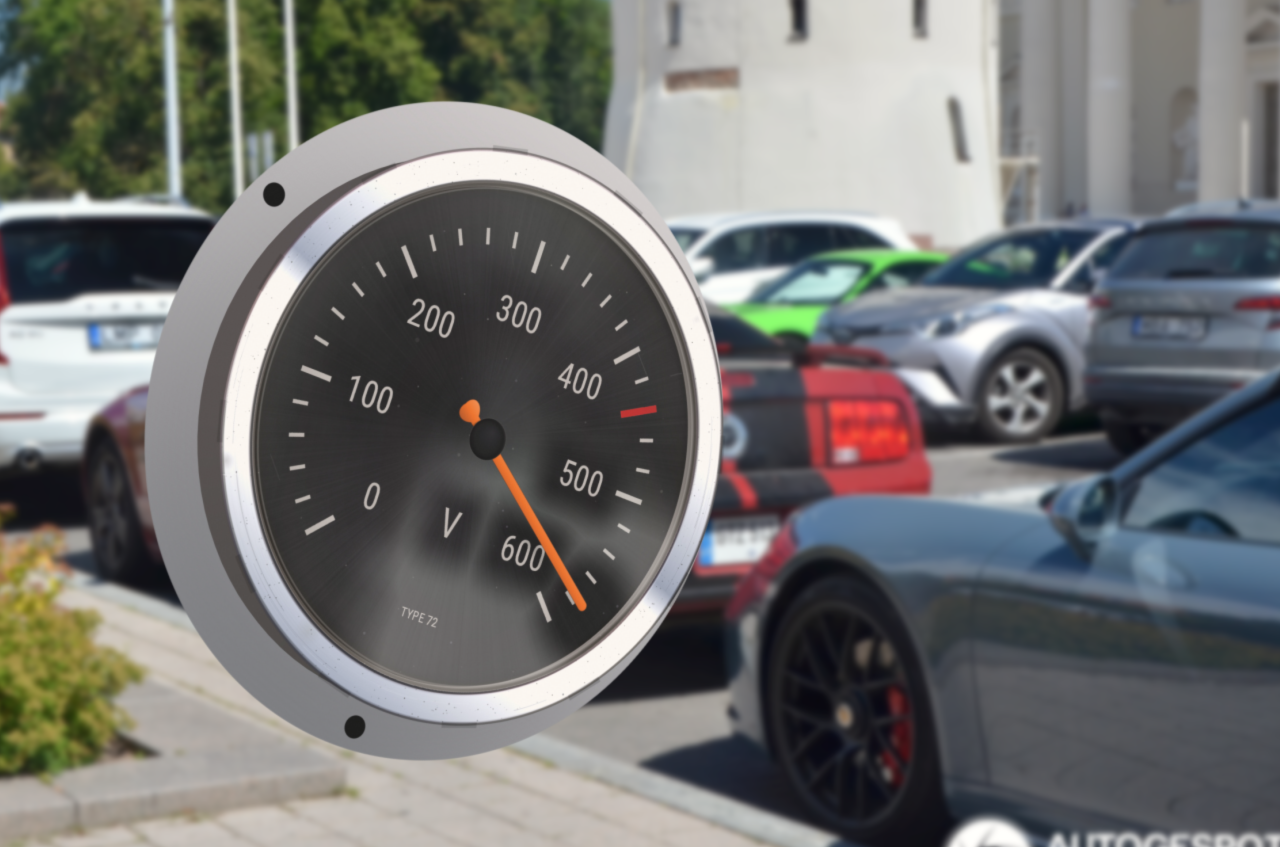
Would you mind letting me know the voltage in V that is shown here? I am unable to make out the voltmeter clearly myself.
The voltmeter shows 580 V
